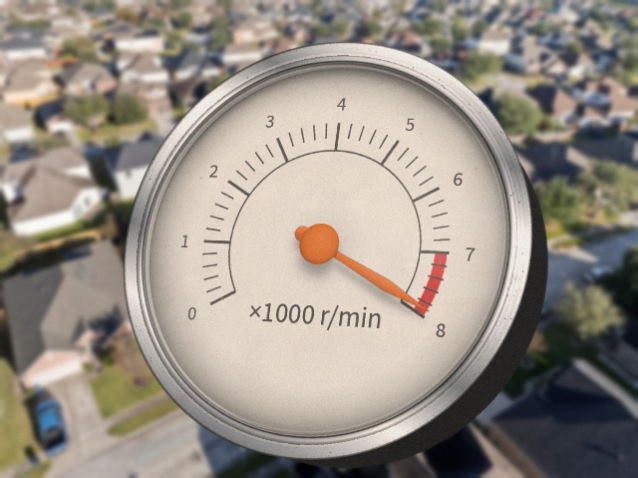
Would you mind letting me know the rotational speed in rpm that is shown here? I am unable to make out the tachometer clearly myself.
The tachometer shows 7900 rpm
